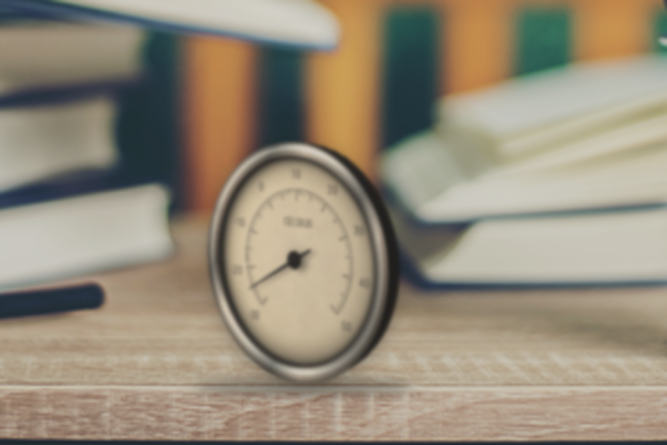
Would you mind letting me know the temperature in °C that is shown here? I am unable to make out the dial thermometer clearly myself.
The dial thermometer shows -25 °C
